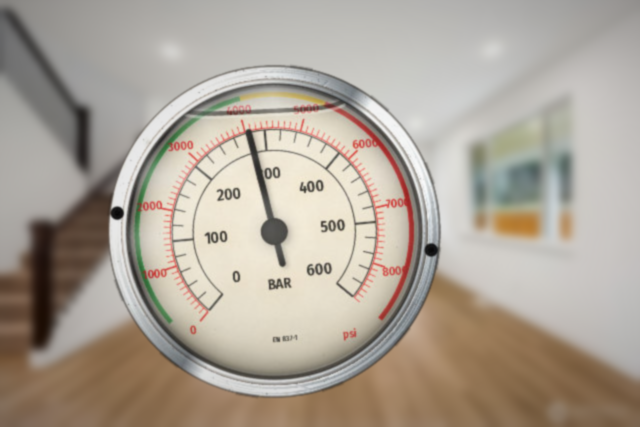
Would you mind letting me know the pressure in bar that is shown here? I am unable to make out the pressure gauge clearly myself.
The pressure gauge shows 280 bar
